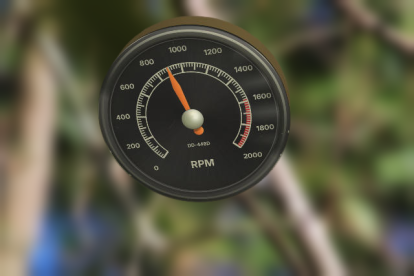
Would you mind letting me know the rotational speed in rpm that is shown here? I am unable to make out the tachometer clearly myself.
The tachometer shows 900 rpm
